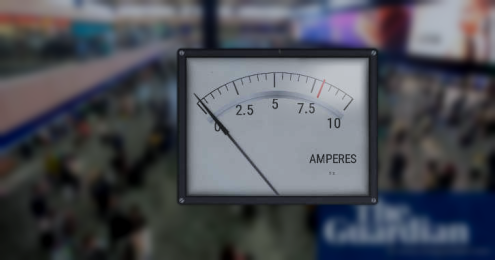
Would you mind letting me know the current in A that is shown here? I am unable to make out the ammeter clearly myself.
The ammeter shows 0.25 A
